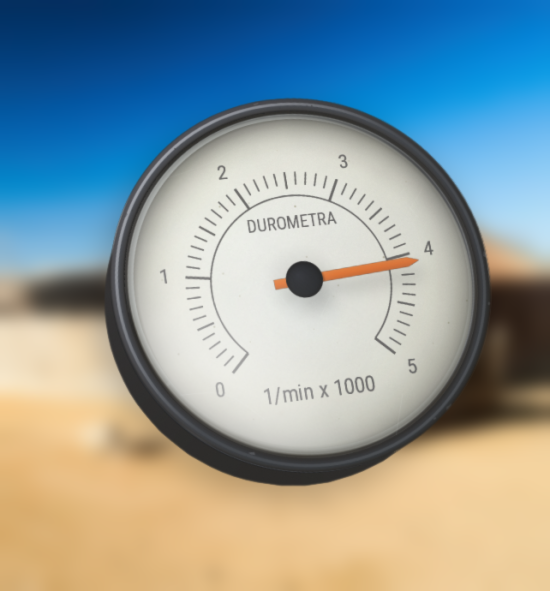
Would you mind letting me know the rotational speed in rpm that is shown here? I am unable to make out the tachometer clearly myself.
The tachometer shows 4100 rpm
